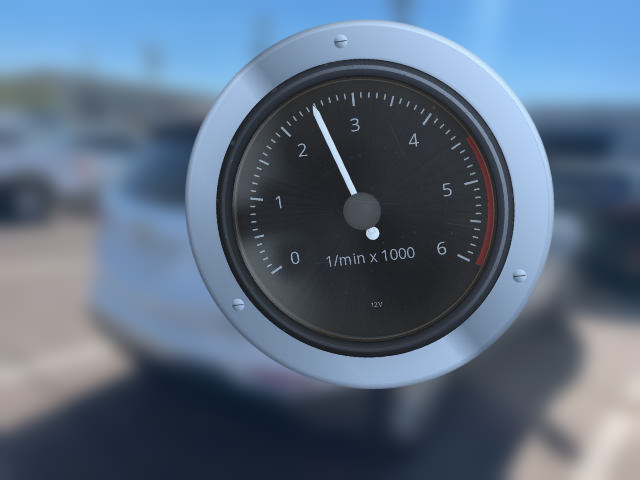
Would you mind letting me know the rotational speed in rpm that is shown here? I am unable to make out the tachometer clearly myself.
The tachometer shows 2500 rpm
